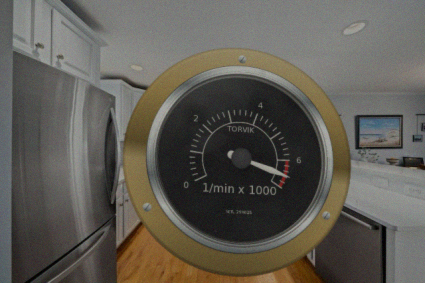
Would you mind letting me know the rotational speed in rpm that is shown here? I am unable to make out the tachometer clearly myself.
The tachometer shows 6600 rpm
